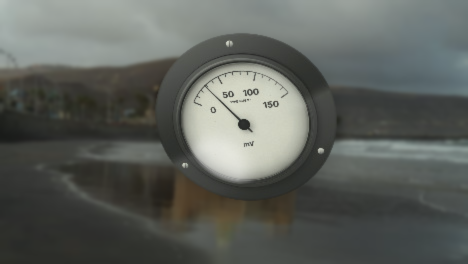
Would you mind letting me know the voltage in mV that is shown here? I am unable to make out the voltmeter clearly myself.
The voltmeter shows 30 mV
